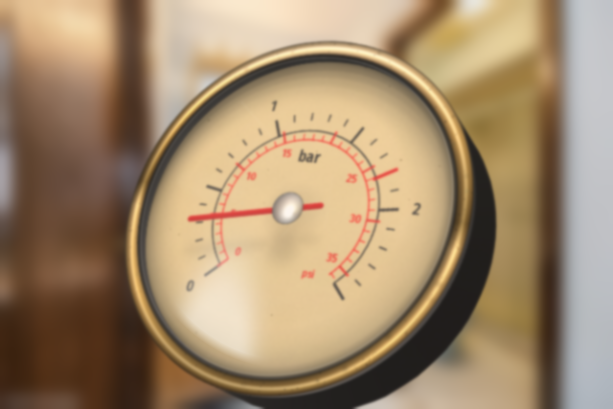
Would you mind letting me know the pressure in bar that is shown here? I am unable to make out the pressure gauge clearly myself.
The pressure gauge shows 0.3 bar
